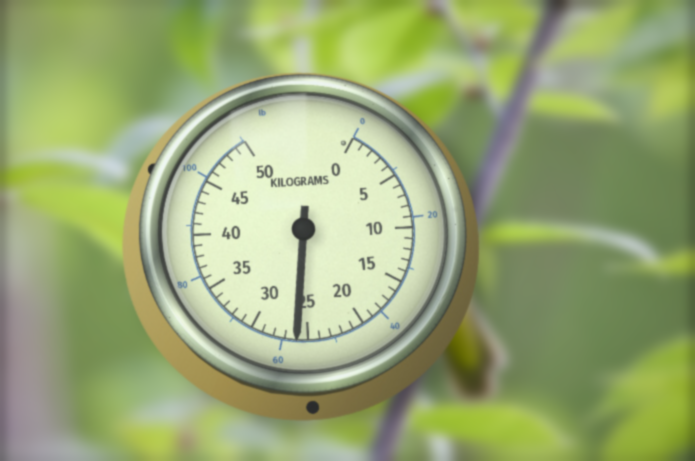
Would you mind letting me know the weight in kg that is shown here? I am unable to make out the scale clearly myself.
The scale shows 26 kg
